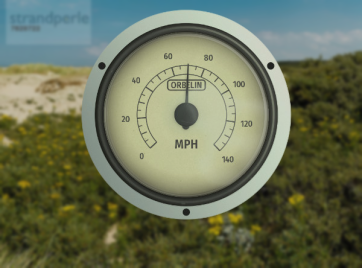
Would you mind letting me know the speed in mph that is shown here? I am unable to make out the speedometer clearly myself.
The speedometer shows 70 mph
